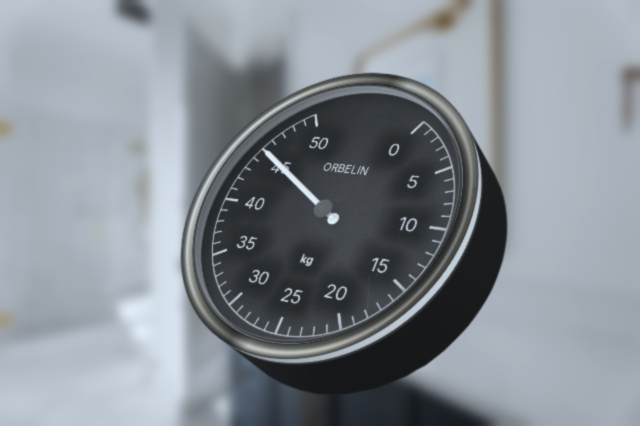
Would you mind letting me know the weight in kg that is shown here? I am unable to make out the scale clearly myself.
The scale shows 45 kg
